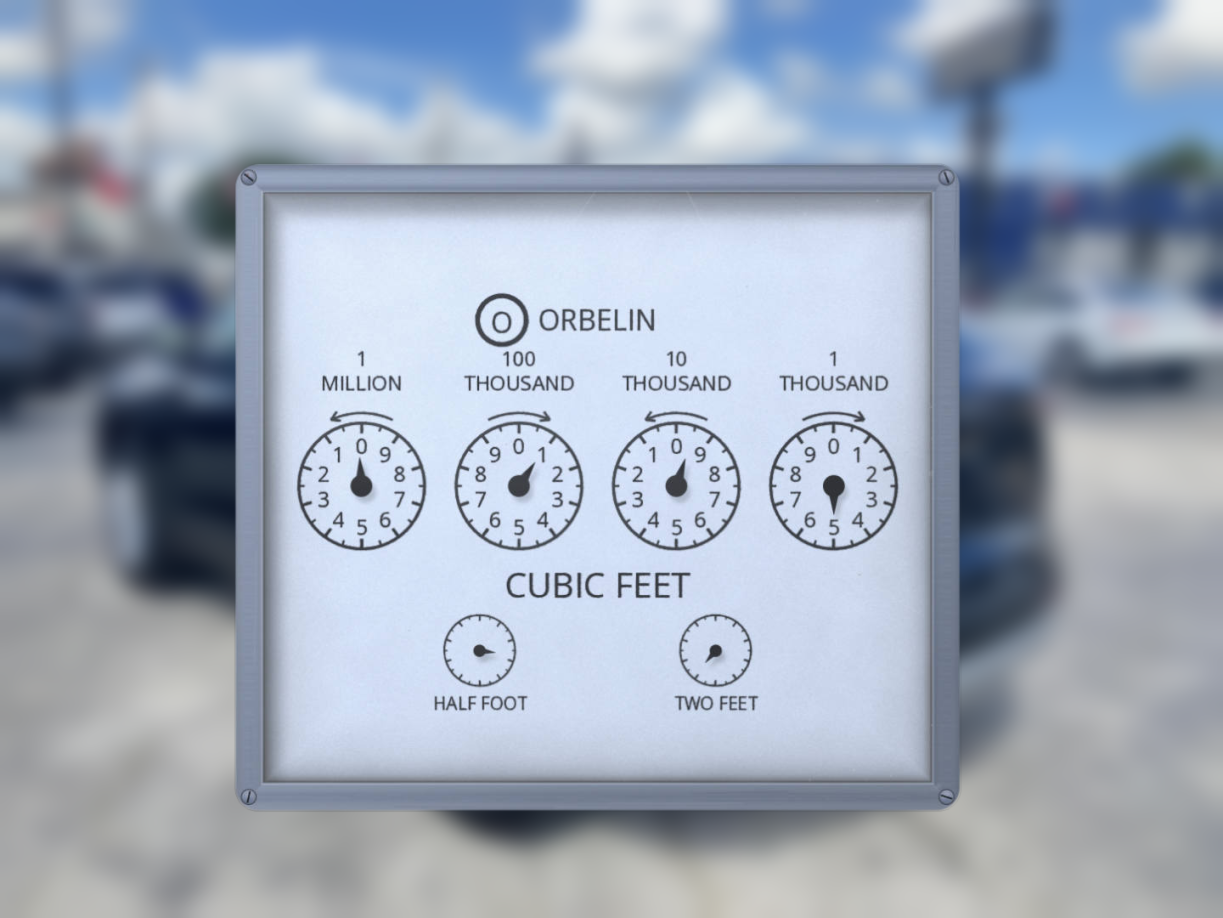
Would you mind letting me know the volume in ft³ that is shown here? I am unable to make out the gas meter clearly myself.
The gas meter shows 9500 ft³
